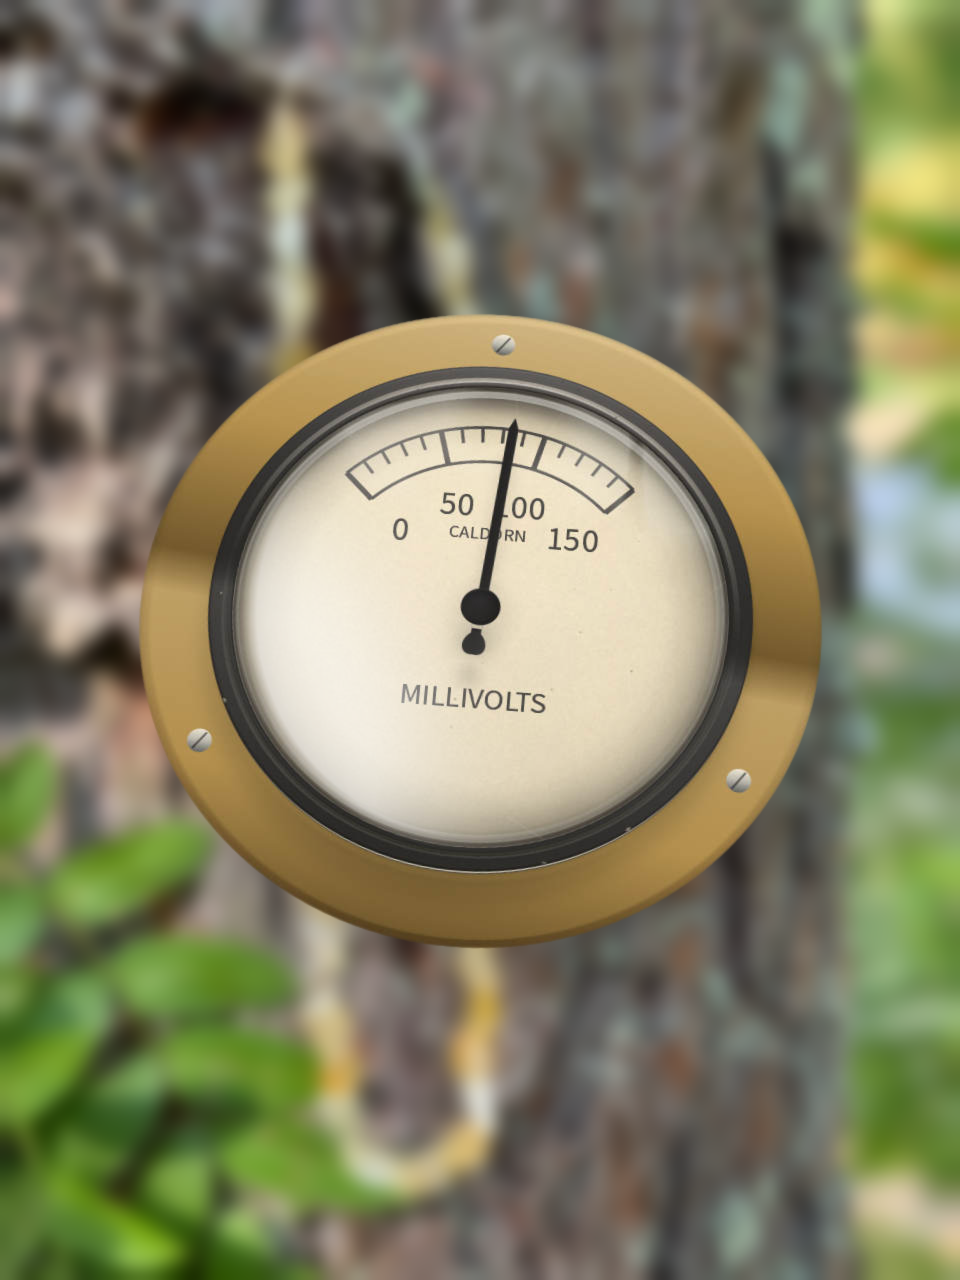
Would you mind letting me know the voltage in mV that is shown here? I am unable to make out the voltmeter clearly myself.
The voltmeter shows 85 mV
